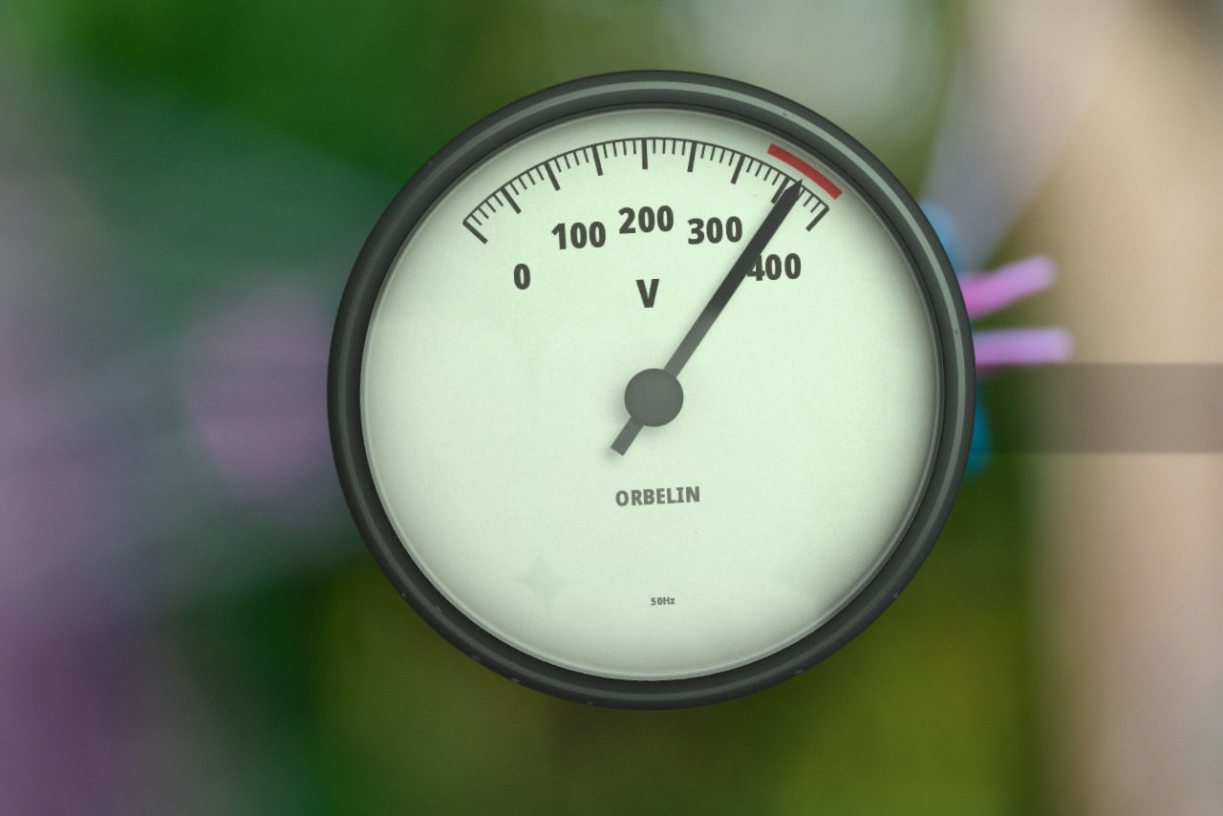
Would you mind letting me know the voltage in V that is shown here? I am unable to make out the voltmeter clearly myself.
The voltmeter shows 360 V
